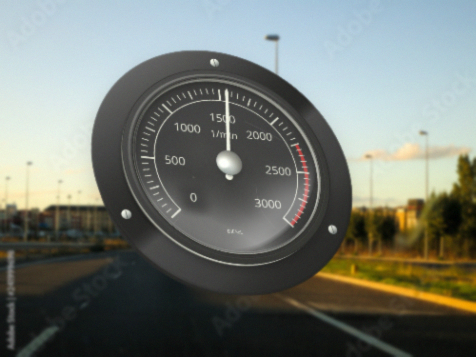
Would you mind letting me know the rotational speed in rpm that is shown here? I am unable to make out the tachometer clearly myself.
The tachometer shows 1550 rpm
